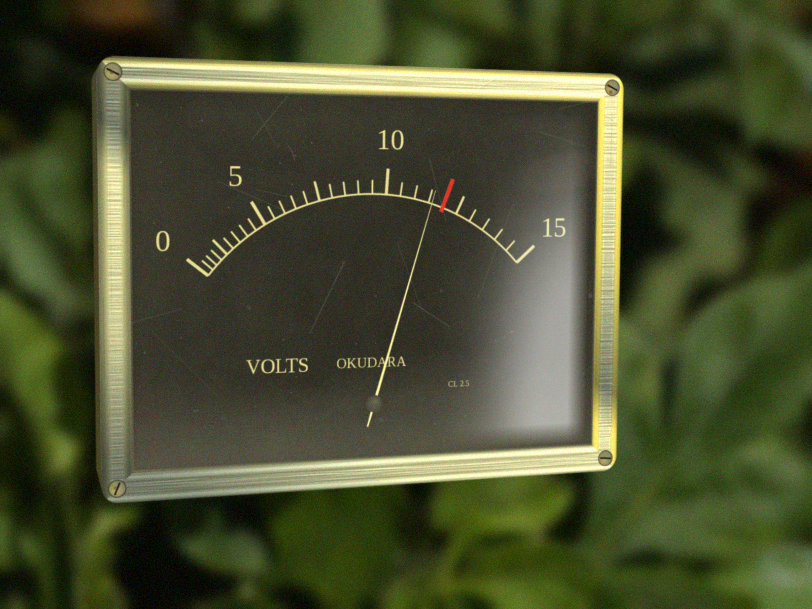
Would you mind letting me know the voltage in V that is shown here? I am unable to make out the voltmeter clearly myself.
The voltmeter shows 11.5 V
